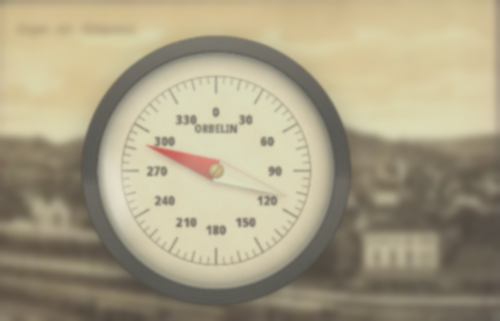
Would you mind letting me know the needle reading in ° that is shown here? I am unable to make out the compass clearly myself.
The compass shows 290 °
